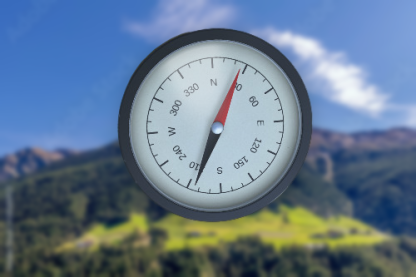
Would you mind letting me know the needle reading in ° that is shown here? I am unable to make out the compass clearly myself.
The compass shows 25 °
